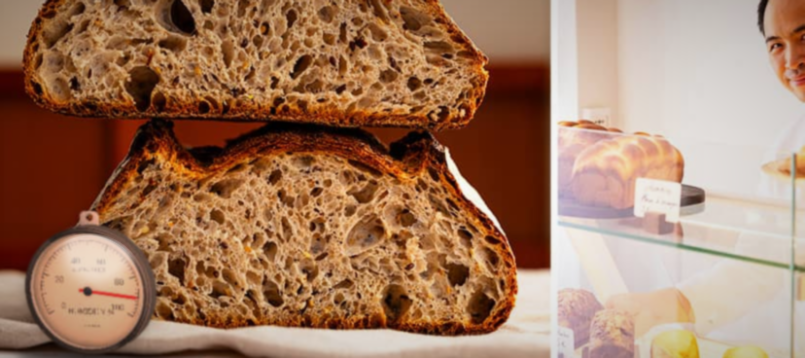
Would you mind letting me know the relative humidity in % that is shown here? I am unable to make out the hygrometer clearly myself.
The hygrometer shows 90 %
